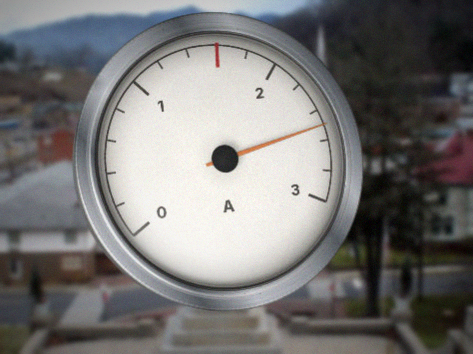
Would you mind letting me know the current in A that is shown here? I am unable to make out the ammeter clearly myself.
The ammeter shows 2.5 A
